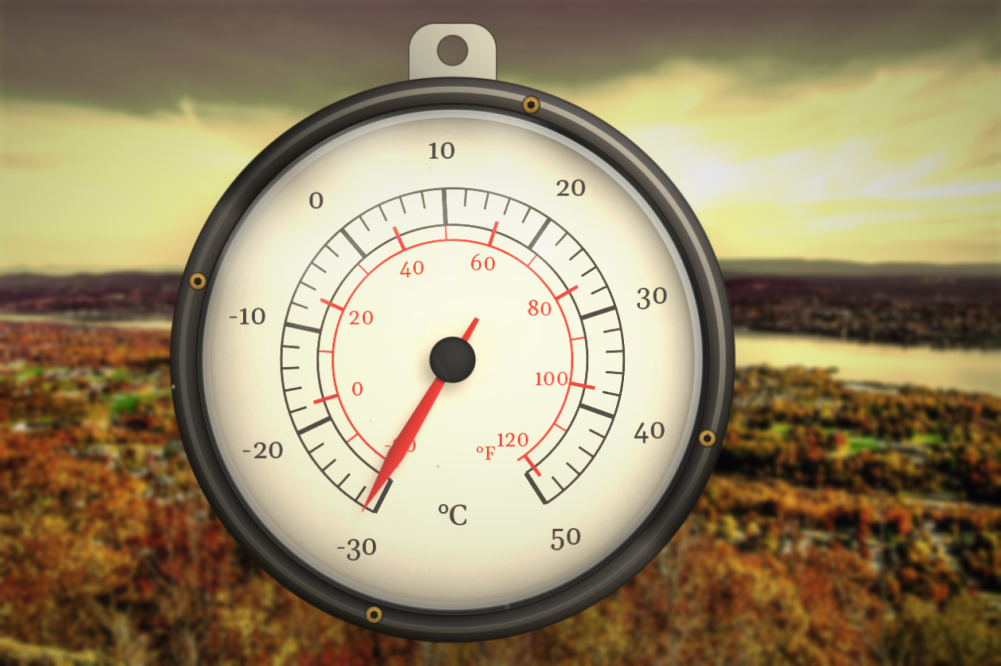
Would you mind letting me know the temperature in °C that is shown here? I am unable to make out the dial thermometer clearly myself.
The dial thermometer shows -29 °C
